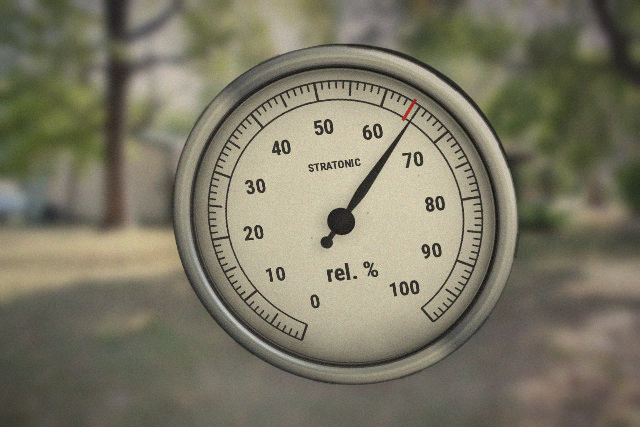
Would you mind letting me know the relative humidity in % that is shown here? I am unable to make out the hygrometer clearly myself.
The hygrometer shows 65 %
